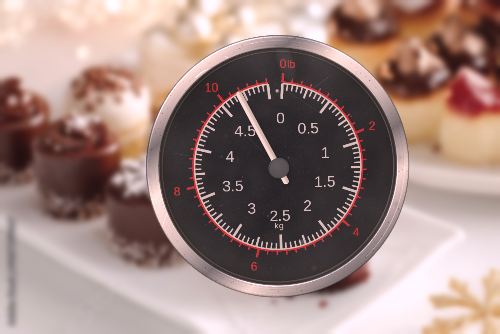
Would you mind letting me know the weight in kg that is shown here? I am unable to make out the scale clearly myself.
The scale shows 4.7 kg
